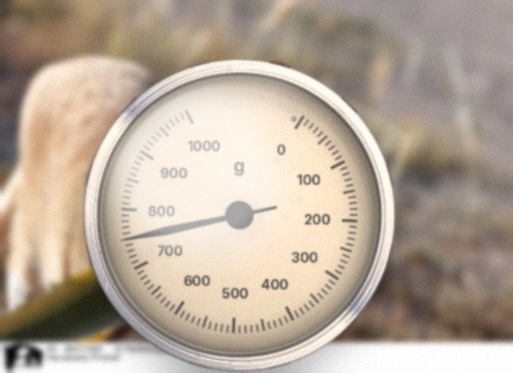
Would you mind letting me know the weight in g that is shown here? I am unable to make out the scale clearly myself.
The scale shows 750 g
